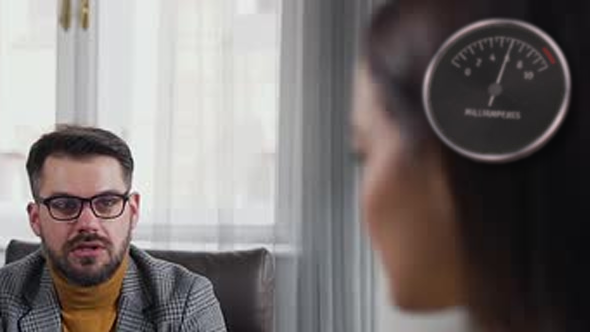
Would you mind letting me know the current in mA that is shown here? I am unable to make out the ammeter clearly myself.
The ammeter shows 6 mA
